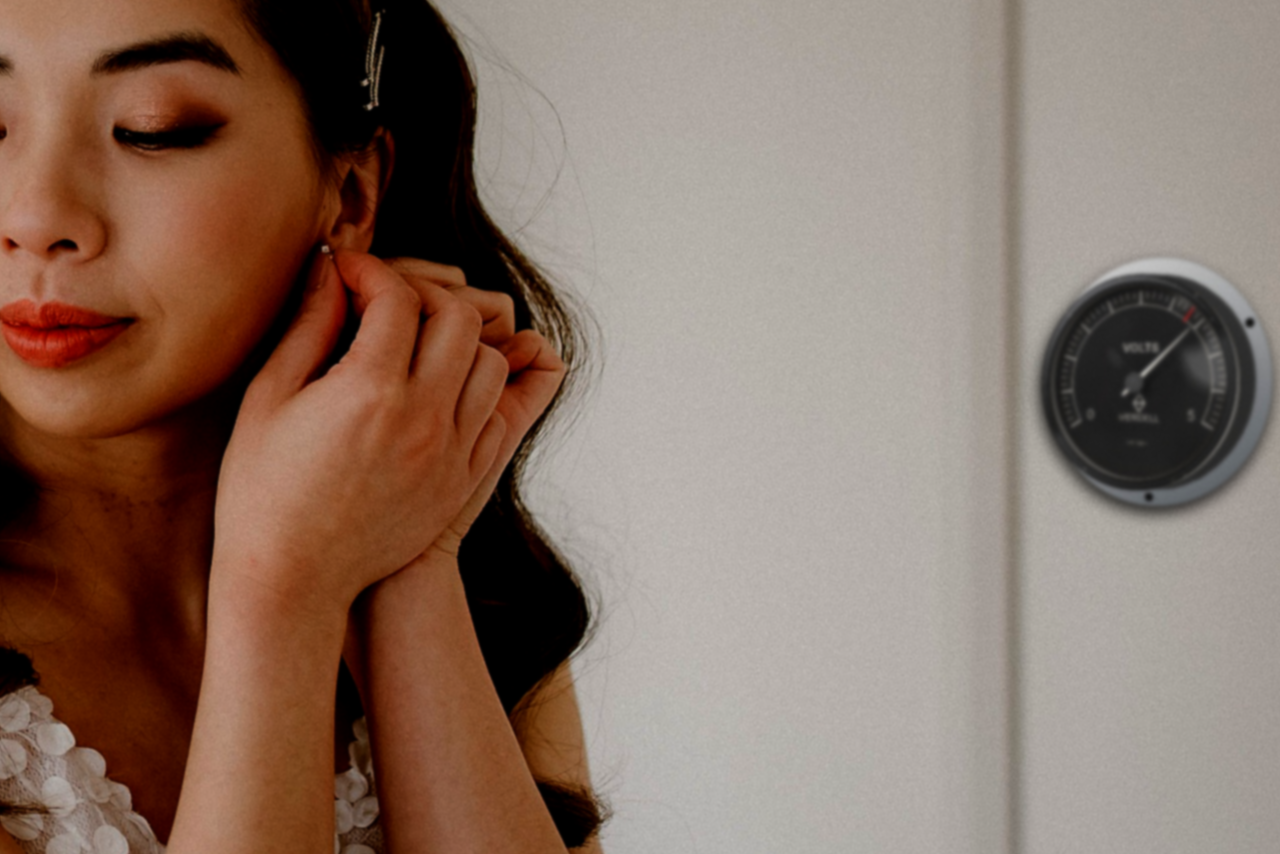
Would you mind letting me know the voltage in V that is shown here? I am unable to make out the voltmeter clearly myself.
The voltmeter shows 3.5 V
